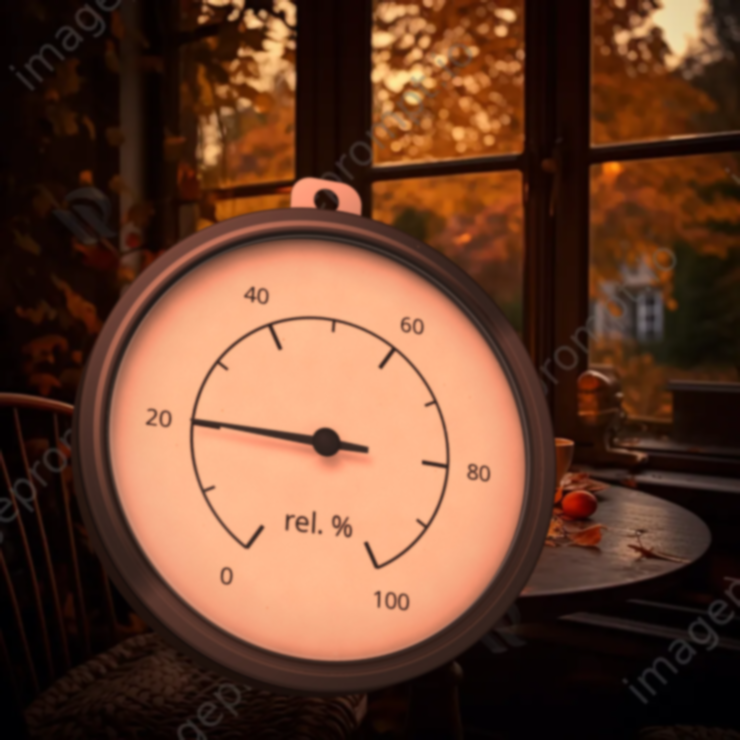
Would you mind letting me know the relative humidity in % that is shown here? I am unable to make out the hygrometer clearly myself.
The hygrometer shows 20 %
